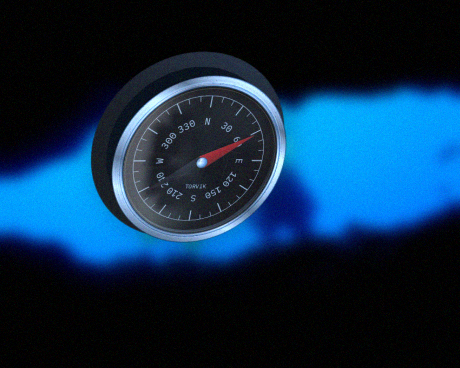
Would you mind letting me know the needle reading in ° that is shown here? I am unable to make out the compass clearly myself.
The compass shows 60 °
